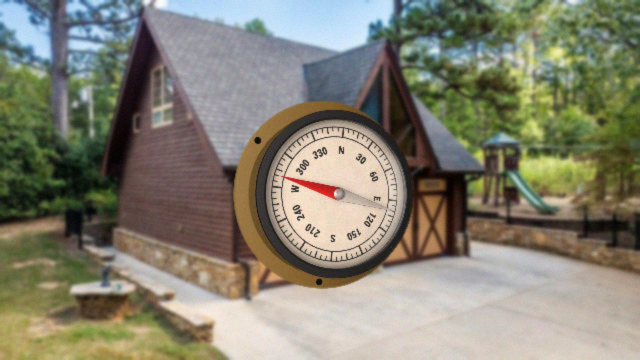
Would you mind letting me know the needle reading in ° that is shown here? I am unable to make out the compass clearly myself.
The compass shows 280 °
